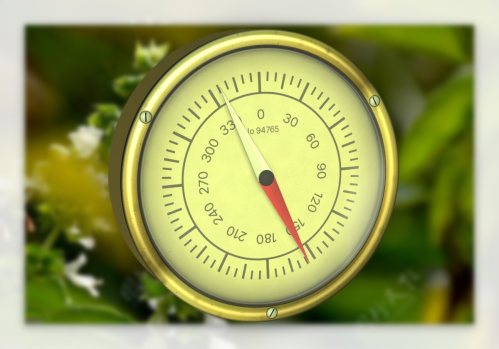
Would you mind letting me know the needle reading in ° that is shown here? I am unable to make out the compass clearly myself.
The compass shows 155 °
